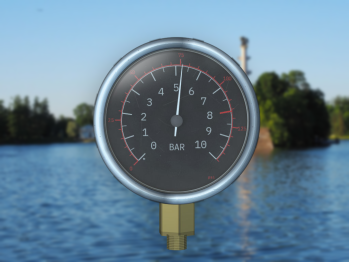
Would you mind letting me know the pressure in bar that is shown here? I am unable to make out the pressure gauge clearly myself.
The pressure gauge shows 5.25 bar
